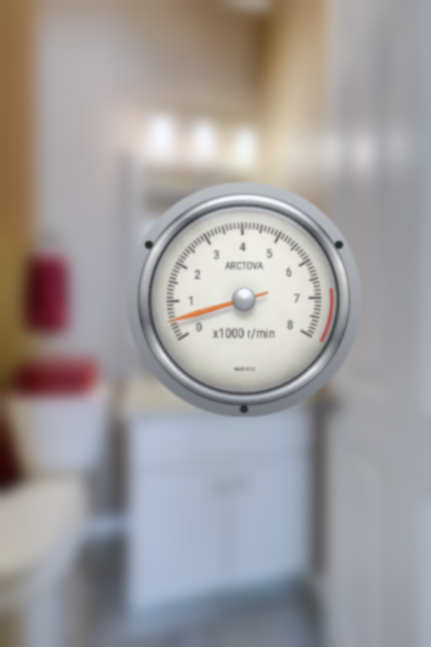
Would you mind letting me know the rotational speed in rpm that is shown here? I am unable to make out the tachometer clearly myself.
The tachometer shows 500 rpm
